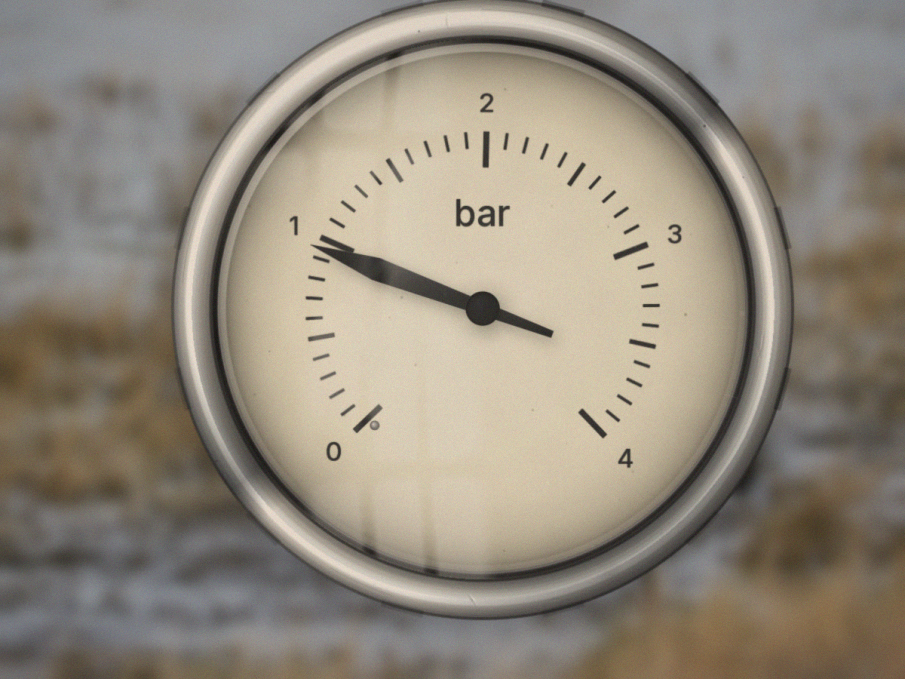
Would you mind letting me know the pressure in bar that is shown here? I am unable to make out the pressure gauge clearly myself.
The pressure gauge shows 0.95 bar
